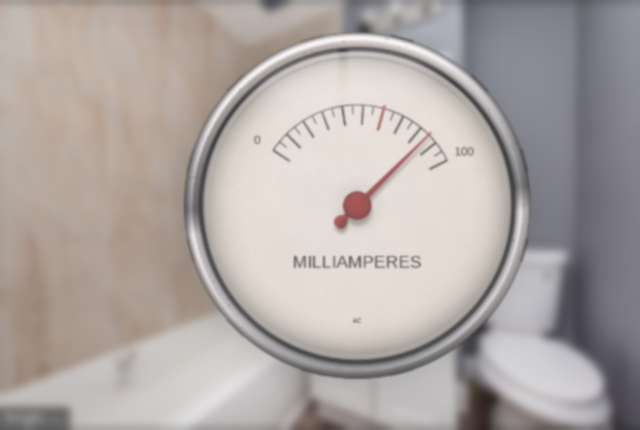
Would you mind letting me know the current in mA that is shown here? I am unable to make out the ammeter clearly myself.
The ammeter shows 85 mA
